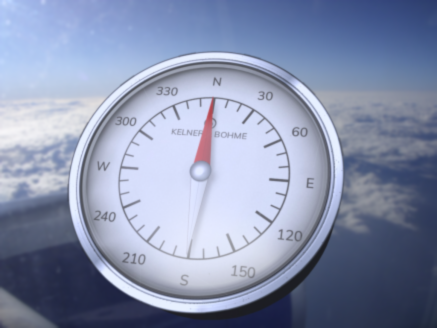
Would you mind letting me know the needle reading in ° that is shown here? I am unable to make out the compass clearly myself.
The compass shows 0 °
